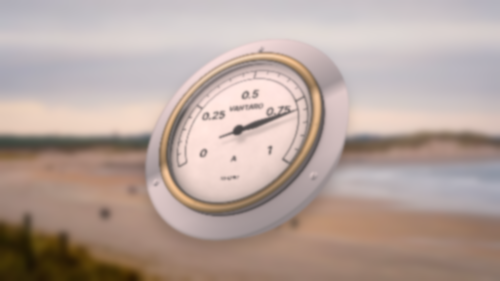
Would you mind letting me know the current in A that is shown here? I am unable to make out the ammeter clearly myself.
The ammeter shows 0.8 A
